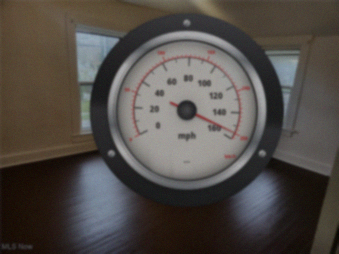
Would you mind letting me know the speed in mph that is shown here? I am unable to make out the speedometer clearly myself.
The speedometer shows 155 mph
